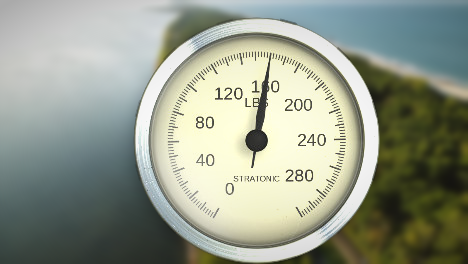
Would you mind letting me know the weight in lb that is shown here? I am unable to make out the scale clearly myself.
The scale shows 160 lb
